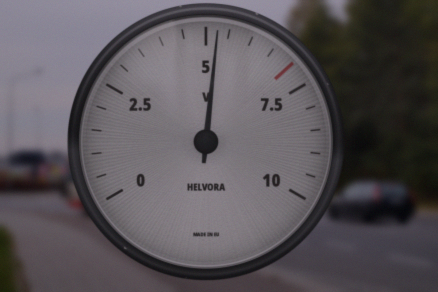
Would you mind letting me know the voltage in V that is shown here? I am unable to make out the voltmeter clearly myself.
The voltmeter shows 5.25 V
